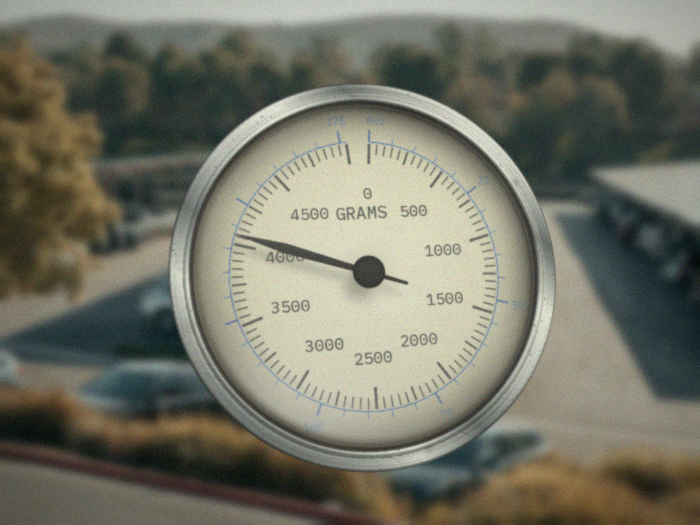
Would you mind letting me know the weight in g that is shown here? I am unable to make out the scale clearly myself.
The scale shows 4050 g
